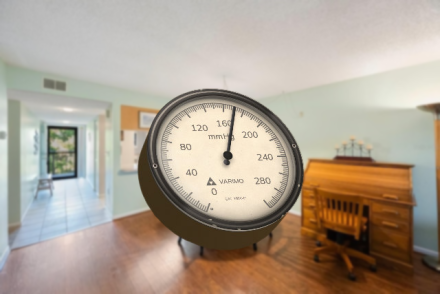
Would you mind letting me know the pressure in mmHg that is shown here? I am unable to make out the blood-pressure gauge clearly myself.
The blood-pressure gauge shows 170 mmHg
